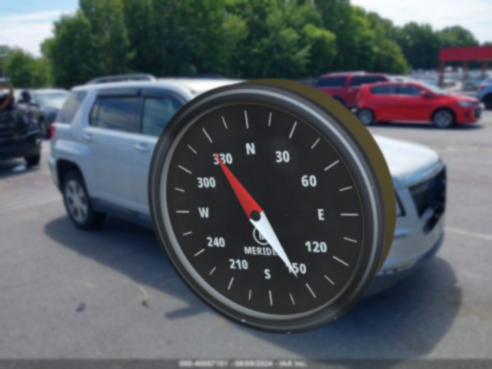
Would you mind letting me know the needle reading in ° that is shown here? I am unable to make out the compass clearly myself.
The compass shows 330 °
